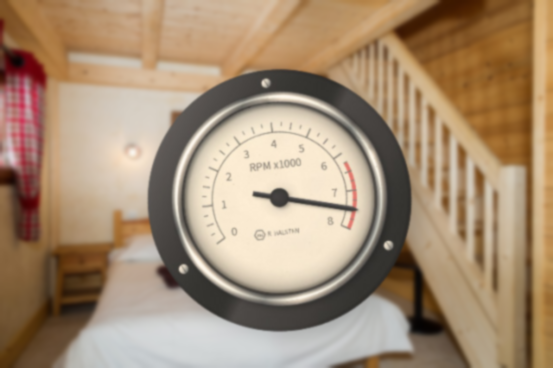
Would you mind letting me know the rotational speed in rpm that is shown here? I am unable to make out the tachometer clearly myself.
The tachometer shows 7500 rpm
